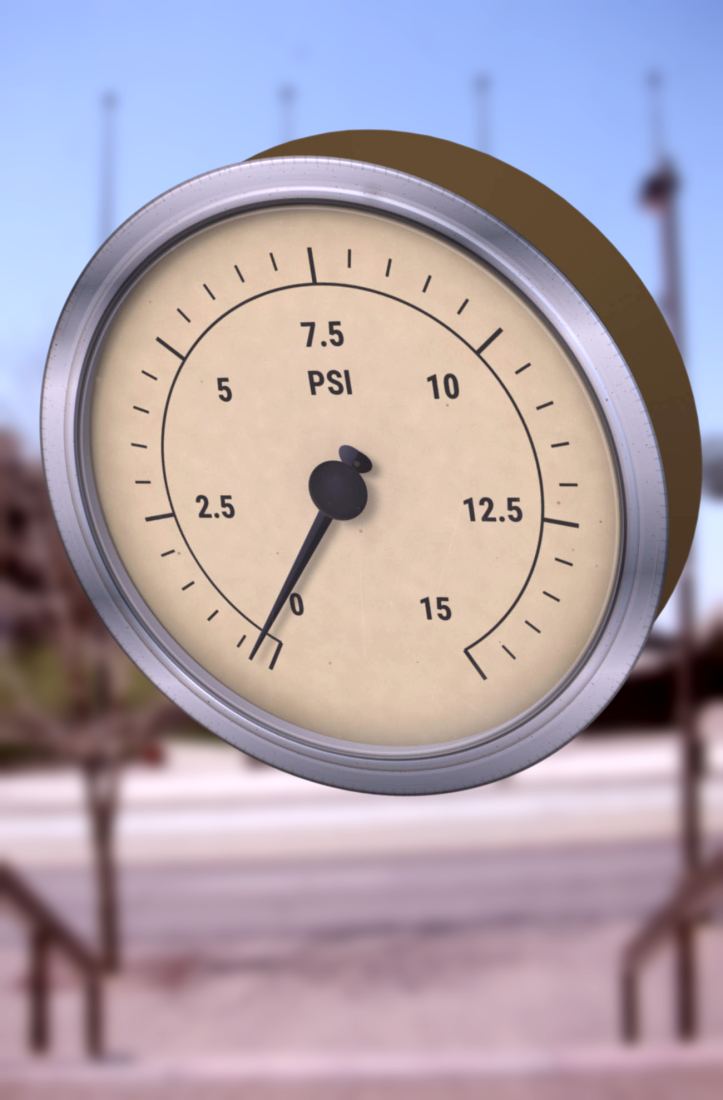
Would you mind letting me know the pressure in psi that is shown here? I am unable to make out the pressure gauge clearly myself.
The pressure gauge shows 0.25 psi
